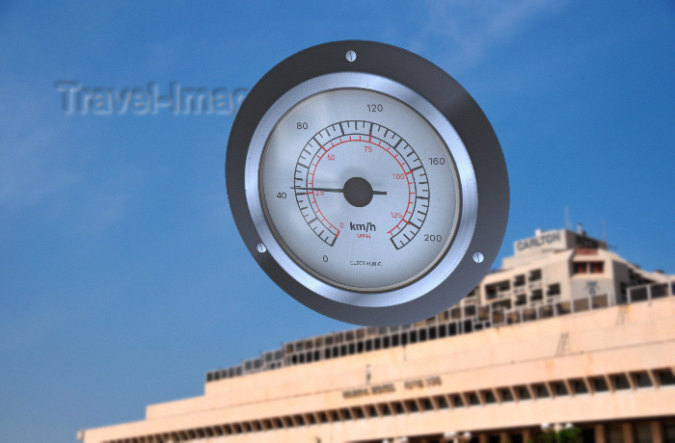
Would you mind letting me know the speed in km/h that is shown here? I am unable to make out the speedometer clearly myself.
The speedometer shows 45 km/h
